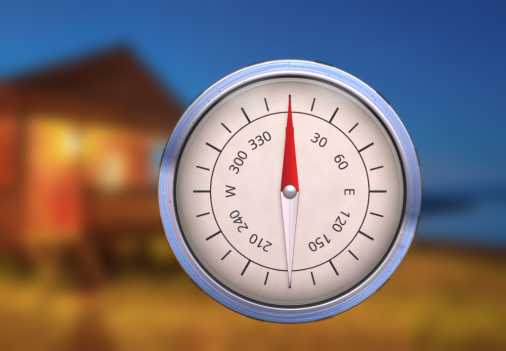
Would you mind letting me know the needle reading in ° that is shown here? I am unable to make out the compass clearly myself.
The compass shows 0 °
